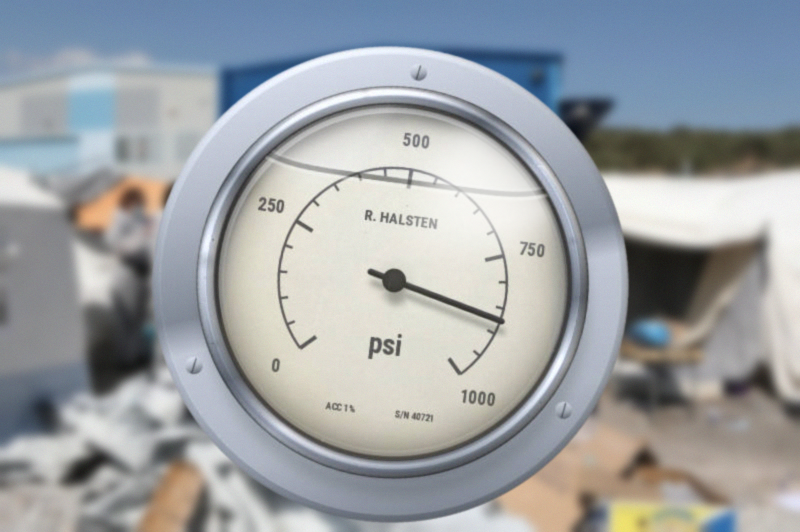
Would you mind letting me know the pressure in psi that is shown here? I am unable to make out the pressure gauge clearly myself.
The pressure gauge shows 875 psi
